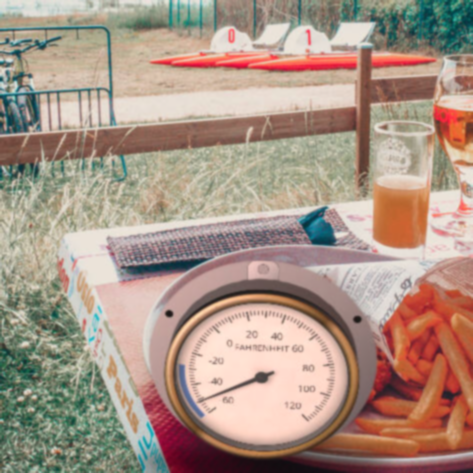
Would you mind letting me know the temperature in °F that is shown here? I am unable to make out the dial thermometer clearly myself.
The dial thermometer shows -50 °F
